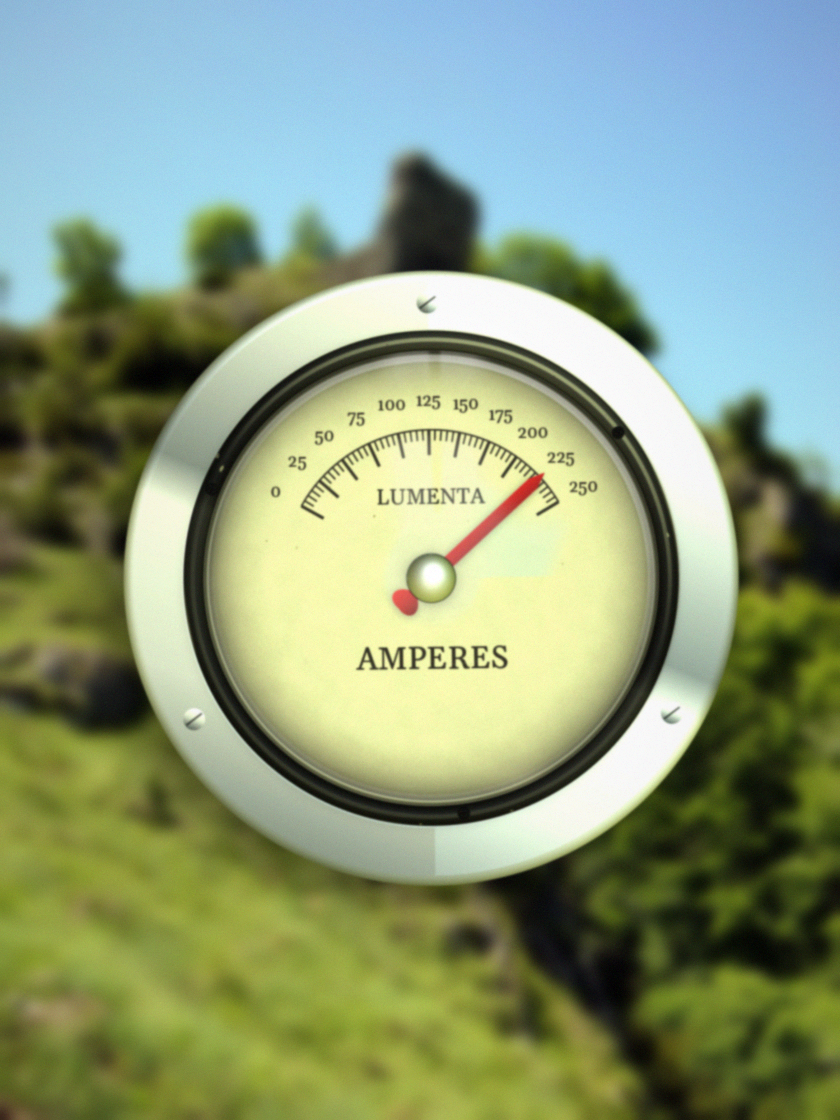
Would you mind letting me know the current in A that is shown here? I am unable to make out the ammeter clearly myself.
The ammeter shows 225 A
